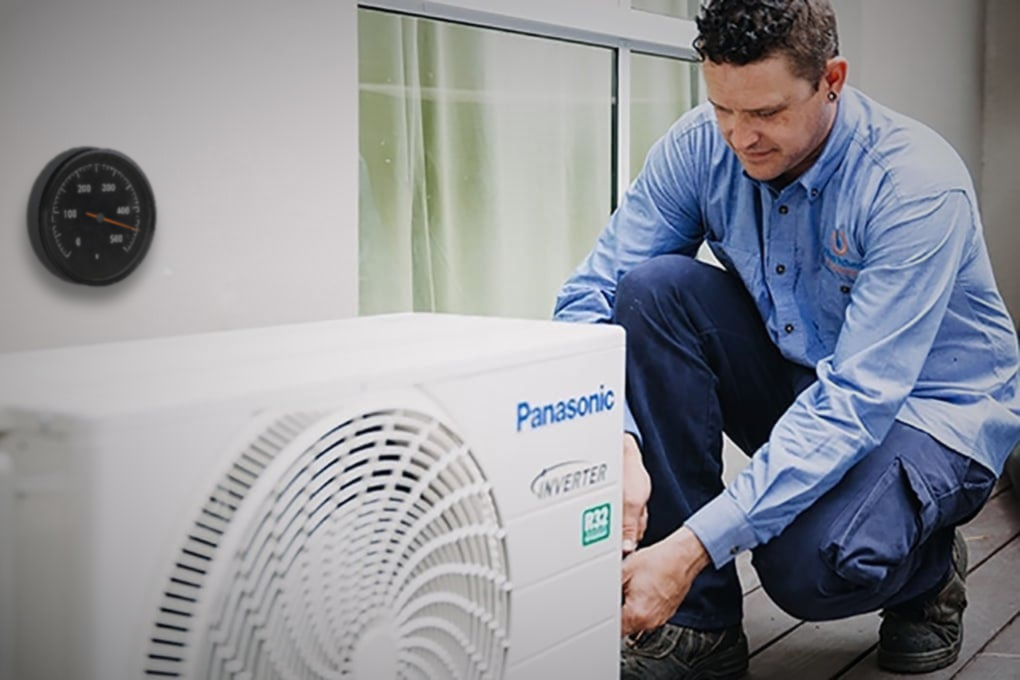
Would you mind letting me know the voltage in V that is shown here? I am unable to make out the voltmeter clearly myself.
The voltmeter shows 450 V
